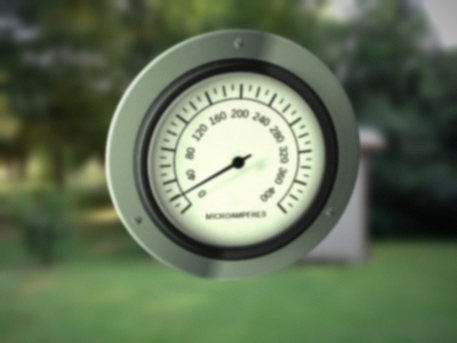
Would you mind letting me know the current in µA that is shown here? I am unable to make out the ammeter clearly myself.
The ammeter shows 20 µA
